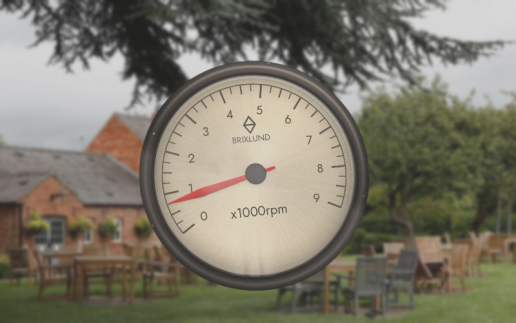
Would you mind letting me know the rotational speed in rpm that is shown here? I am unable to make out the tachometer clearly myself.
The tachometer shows 750 rpm
